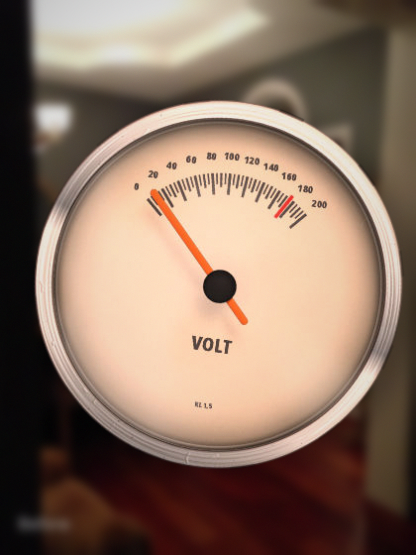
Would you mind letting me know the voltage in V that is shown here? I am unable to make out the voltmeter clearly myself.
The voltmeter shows 10 V
